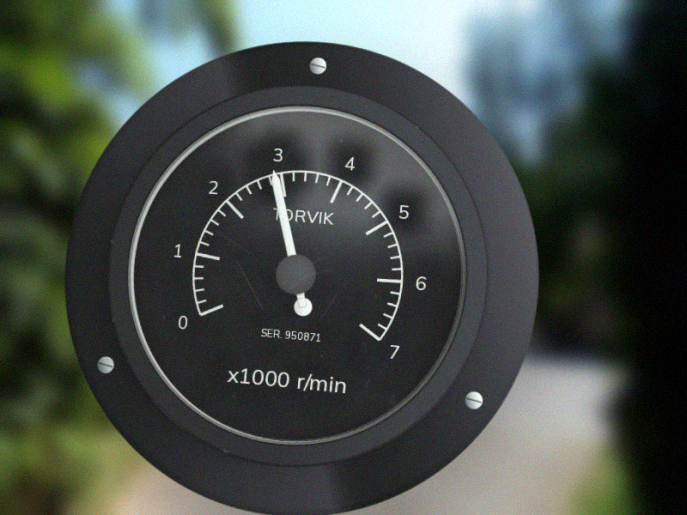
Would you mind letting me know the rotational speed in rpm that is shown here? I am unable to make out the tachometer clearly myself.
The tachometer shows 2900 rpm
